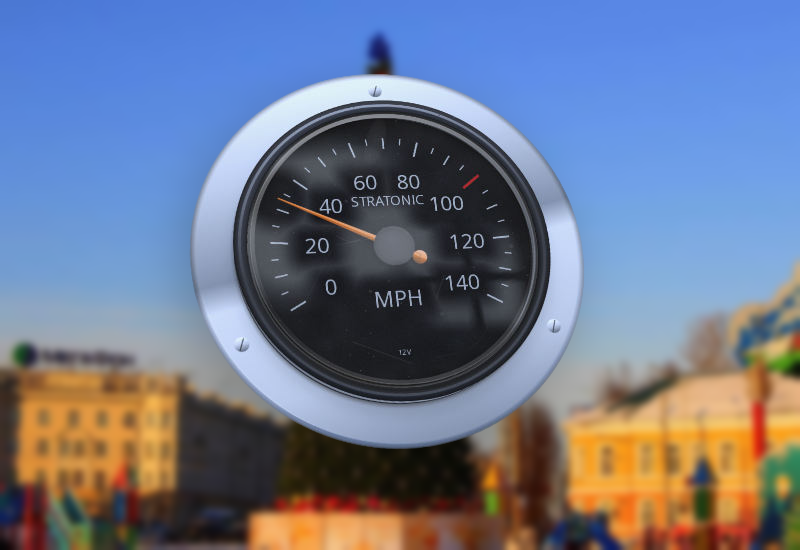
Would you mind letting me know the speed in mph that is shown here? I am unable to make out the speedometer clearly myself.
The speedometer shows 32.5 mph
